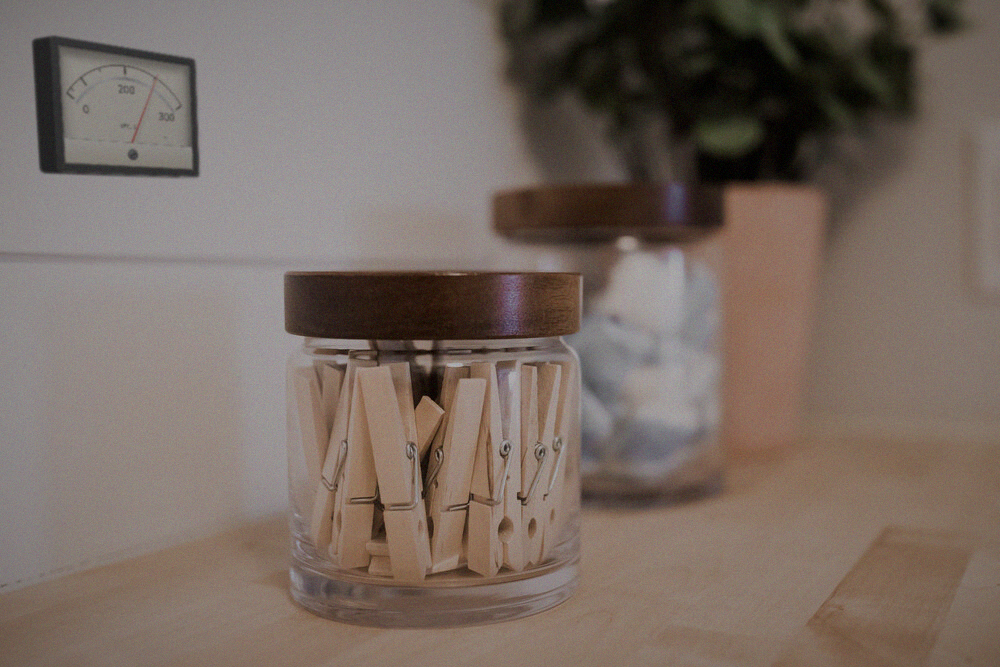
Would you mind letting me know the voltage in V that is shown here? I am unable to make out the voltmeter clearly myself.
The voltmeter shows 250 V
